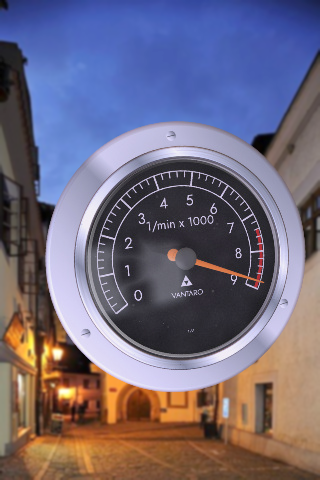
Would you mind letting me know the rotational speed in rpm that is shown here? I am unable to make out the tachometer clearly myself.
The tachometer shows 8800 rpm
